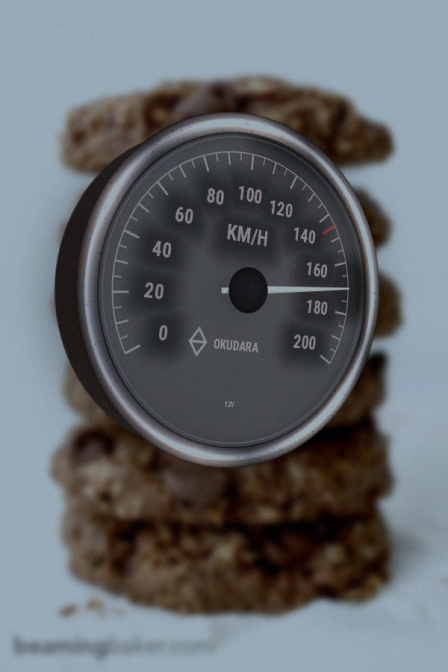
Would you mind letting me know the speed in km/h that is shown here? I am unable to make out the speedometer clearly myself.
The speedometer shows 170 km/h
